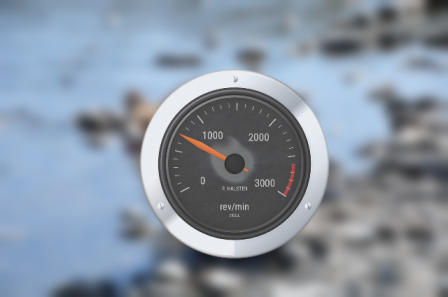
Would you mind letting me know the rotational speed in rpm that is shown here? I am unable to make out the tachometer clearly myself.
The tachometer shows 700 rpm
